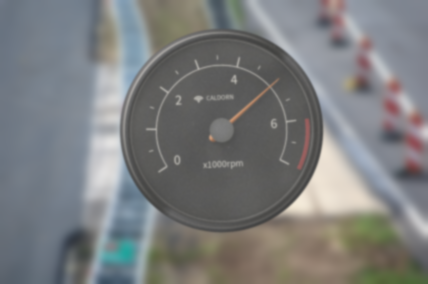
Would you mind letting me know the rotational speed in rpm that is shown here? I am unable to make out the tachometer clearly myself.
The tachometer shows 5000 rpm
